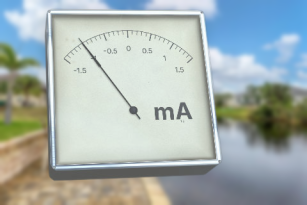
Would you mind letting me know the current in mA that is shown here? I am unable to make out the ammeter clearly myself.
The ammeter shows -1 mA
